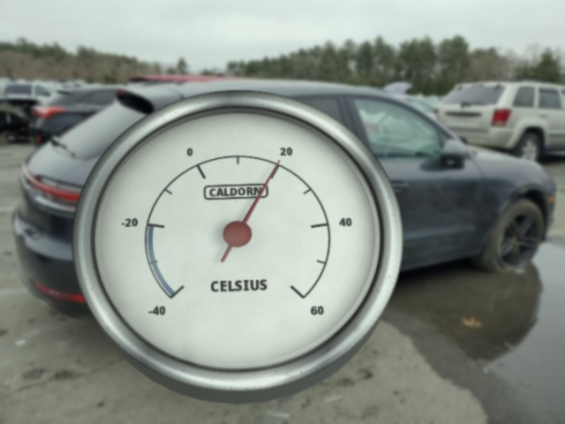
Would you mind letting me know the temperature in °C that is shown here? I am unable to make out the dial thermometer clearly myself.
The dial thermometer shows 20 °C
